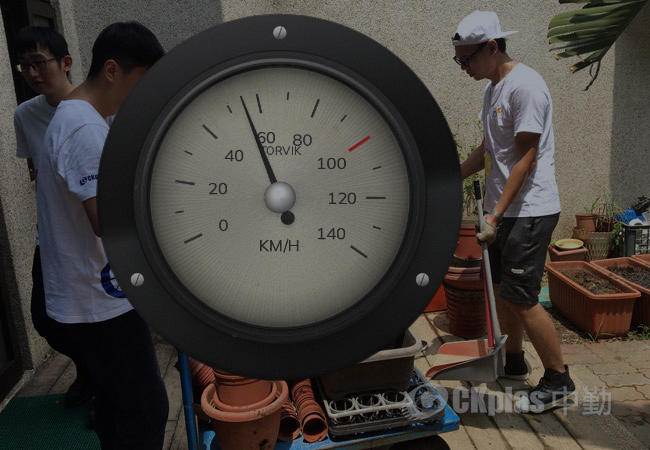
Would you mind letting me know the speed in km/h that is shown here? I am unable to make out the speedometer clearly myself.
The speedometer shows 55 km/h
